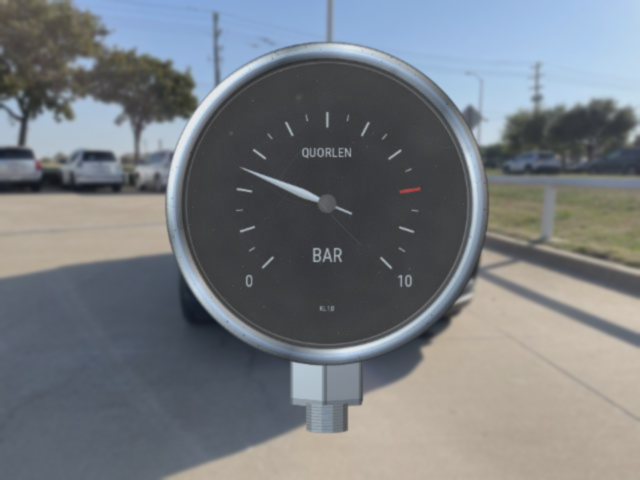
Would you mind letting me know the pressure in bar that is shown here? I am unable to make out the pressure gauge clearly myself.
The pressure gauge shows 2.5 bar
